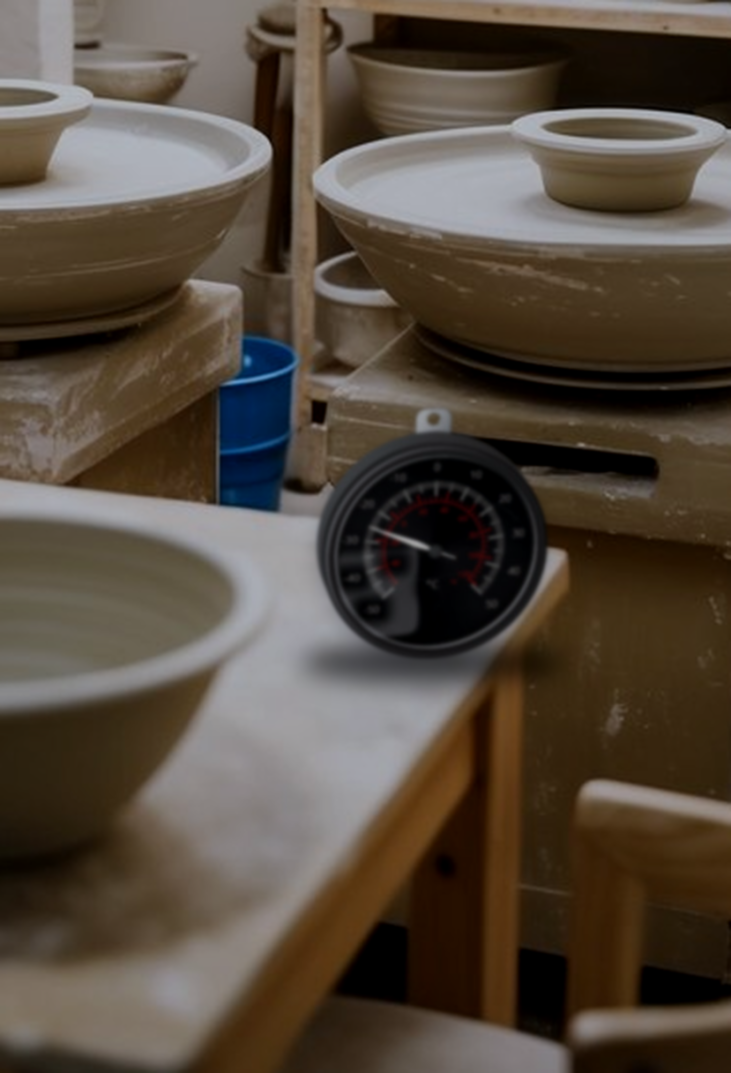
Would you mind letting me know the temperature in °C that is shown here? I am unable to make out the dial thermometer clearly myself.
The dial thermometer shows -25 °C
